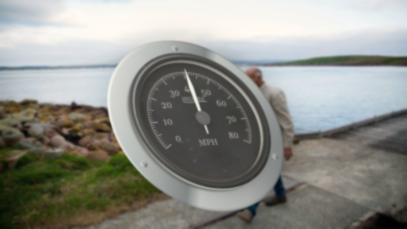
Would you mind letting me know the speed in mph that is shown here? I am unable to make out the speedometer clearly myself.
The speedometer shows 40 mph
